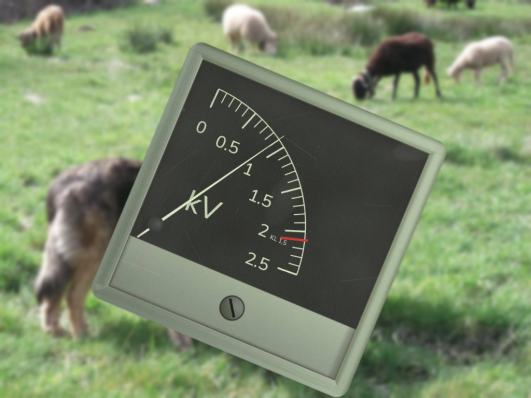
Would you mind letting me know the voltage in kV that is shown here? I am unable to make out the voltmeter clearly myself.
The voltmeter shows 0.9 kV
